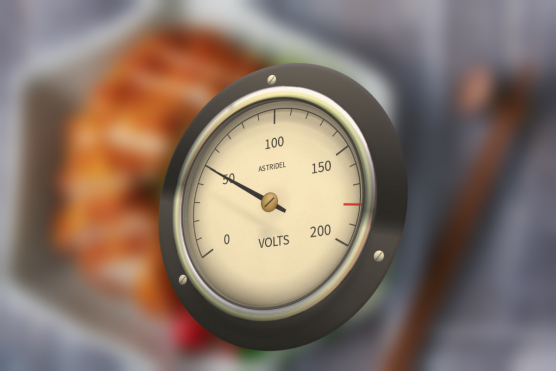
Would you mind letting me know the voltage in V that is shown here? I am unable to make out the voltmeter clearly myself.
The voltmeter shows 50 V
